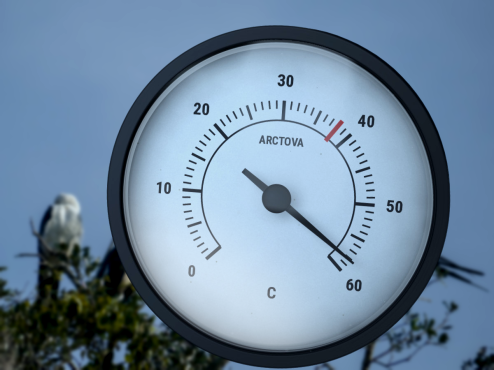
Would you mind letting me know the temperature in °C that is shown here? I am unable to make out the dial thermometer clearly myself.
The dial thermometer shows 58 °C
